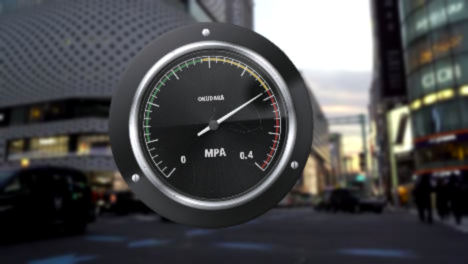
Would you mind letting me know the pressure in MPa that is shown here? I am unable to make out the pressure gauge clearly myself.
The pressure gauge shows 0.29 MPa
